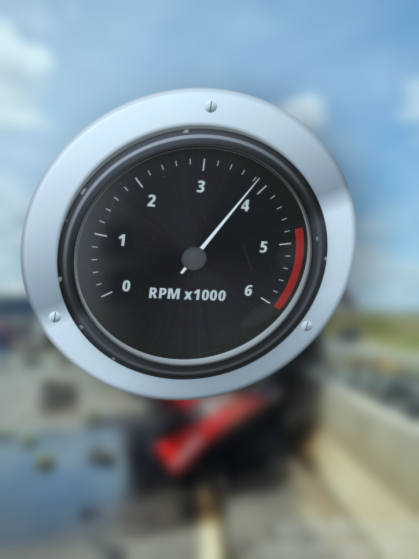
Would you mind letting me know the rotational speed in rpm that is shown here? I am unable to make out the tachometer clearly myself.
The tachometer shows 3800 rpm
